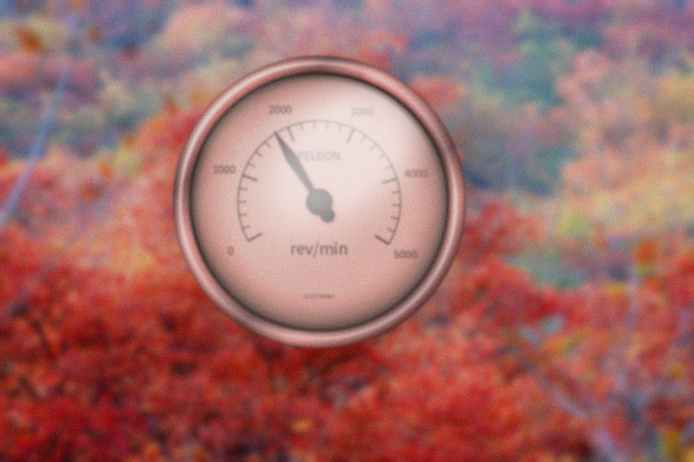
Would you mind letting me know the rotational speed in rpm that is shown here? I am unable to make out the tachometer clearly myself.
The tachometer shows 1800 rpm
